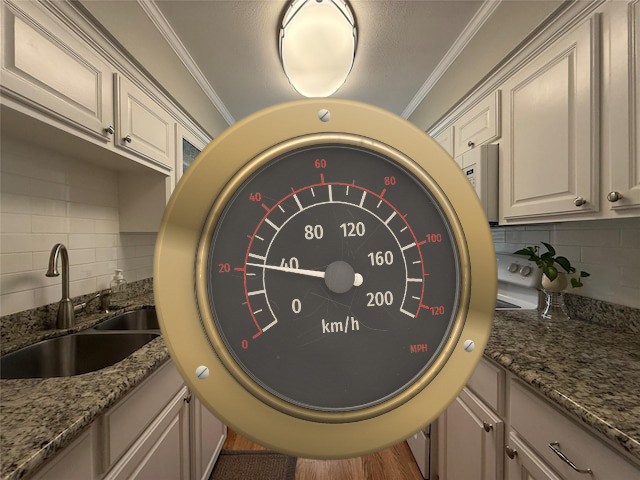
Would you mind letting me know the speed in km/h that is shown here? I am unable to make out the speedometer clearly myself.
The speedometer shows 35 km/h
